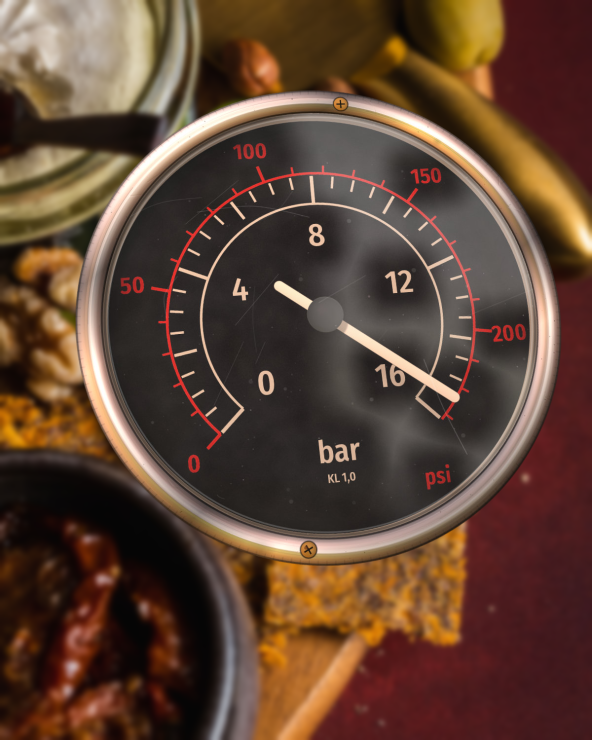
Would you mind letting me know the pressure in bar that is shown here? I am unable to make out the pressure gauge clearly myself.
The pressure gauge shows 15.5 bar
